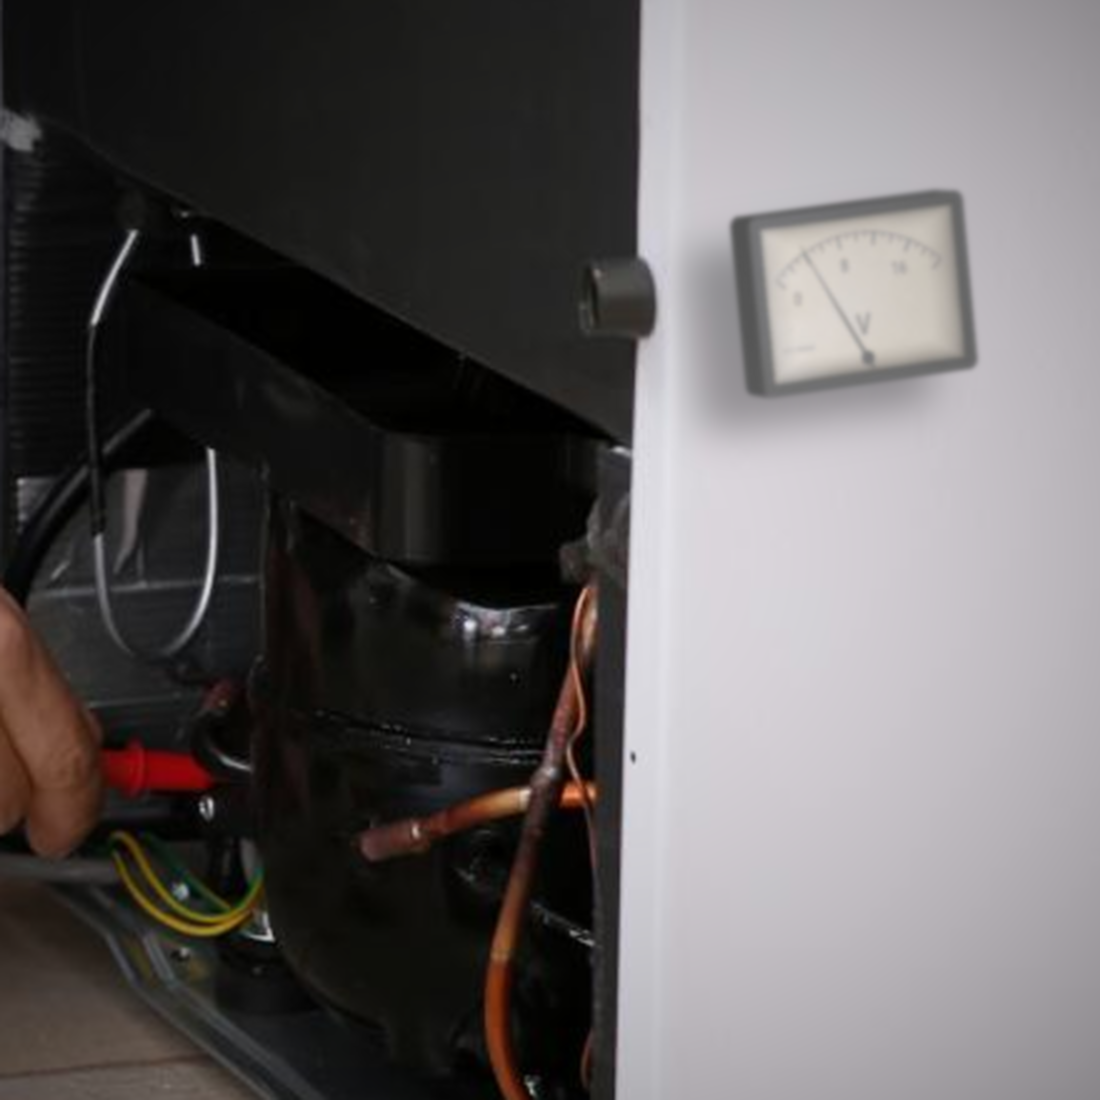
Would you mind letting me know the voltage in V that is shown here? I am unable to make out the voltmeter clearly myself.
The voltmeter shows 4 V
